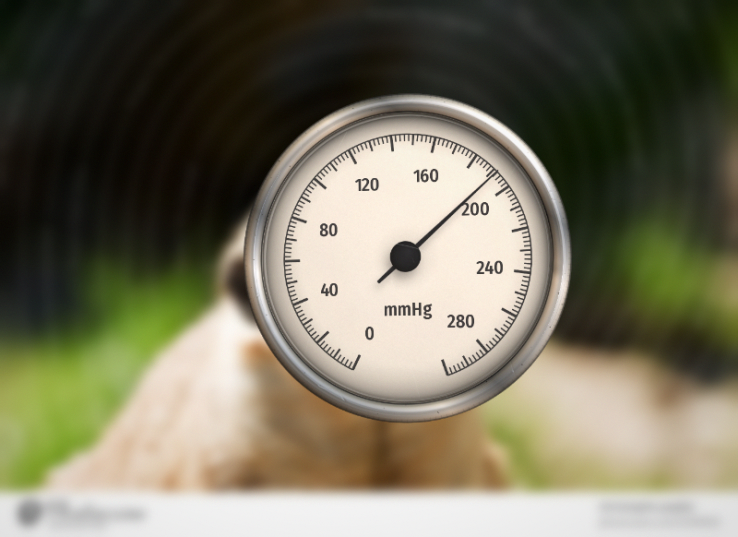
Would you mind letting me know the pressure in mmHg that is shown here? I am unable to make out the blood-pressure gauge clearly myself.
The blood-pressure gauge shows 192 mmHg
